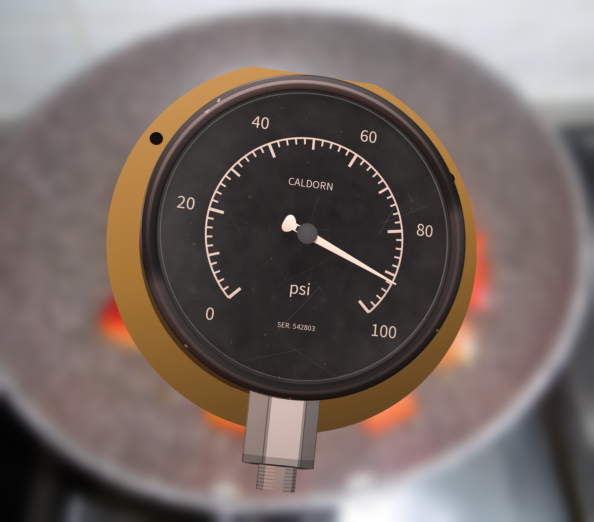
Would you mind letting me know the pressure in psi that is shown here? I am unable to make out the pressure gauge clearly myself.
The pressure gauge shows 92 psi
